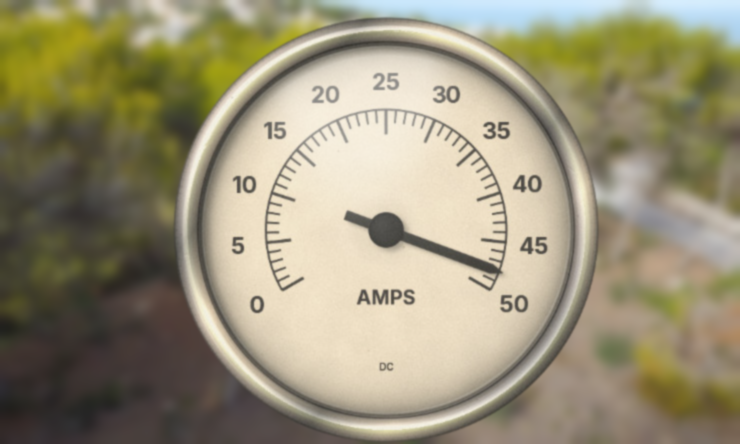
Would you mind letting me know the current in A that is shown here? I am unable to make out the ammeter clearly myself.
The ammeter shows 48 A
